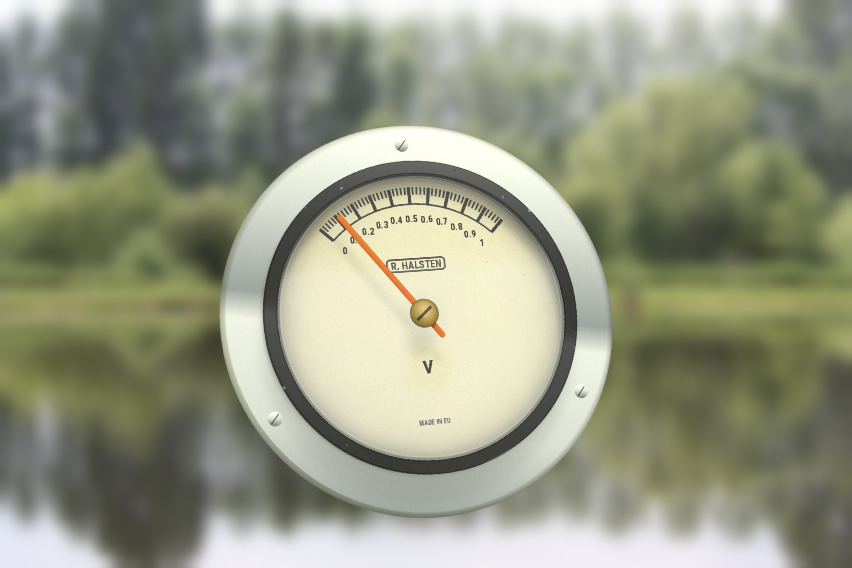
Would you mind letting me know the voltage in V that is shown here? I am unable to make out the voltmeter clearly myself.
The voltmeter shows 0.1 V
